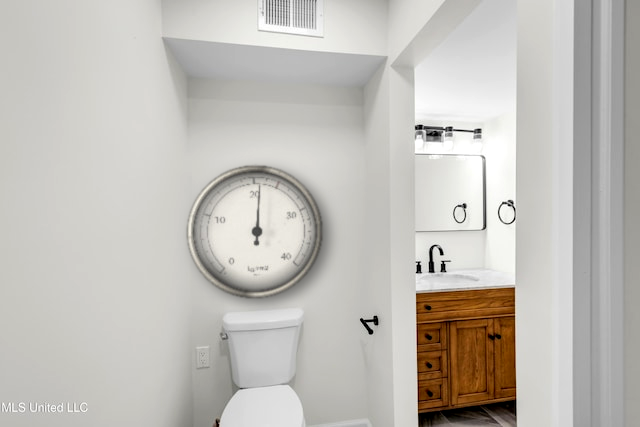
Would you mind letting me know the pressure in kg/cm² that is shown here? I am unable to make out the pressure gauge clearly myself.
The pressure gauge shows 21 kg/cm²
